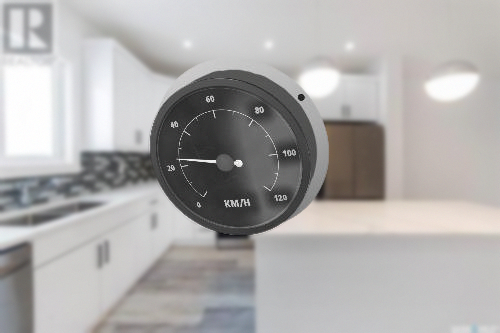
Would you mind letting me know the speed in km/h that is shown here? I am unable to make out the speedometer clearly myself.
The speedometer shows 25 km/h
